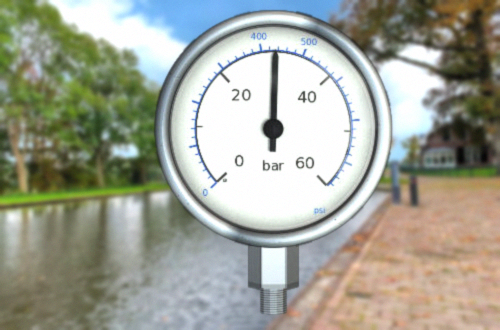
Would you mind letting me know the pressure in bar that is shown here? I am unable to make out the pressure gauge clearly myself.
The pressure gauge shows 30 bar
